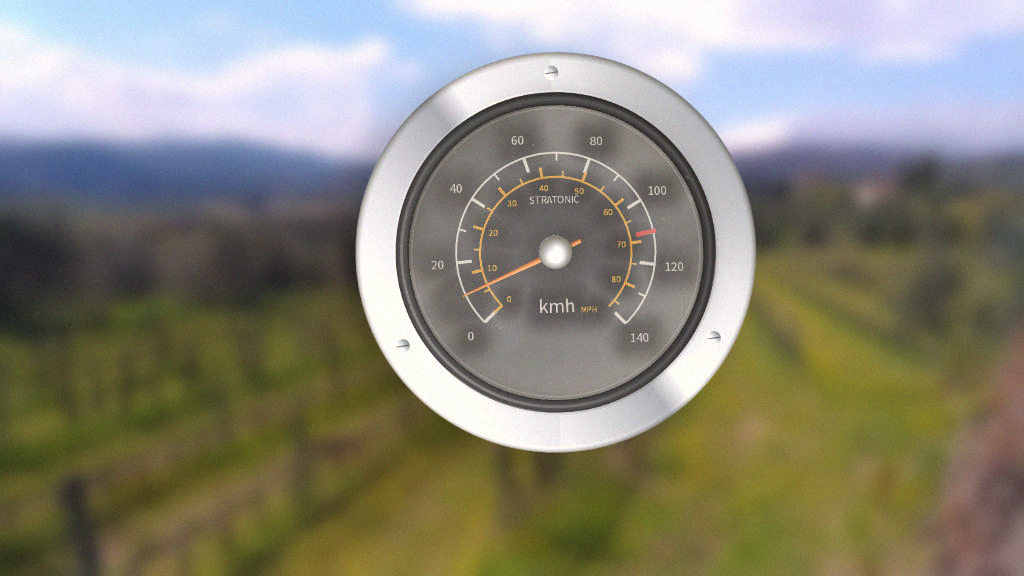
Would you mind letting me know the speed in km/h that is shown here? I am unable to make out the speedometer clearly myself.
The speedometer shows 10 km/h
